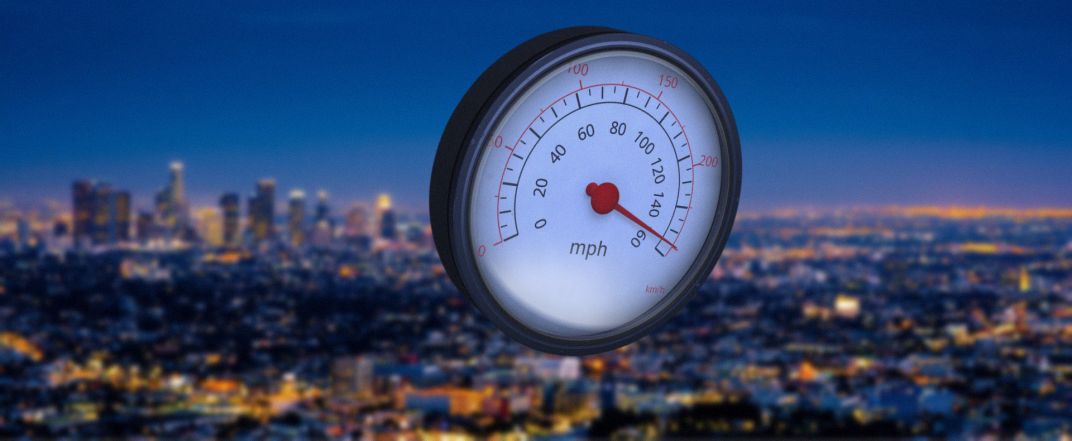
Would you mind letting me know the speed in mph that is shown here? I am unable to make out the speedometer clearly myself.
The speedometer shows 155 mph
